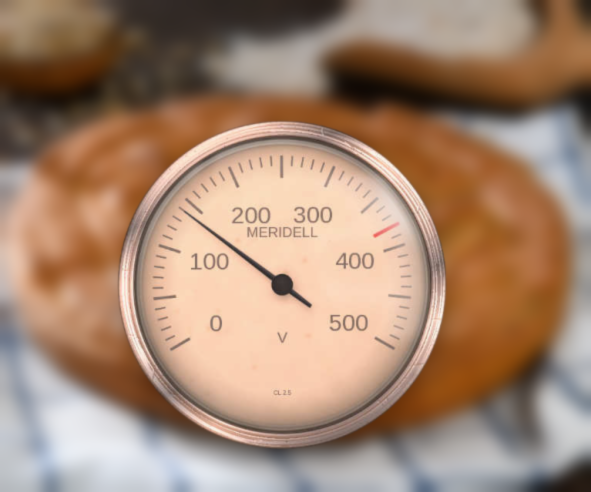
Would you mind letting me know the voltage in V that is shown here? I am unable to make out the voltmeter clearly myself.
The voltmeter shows 140 V
